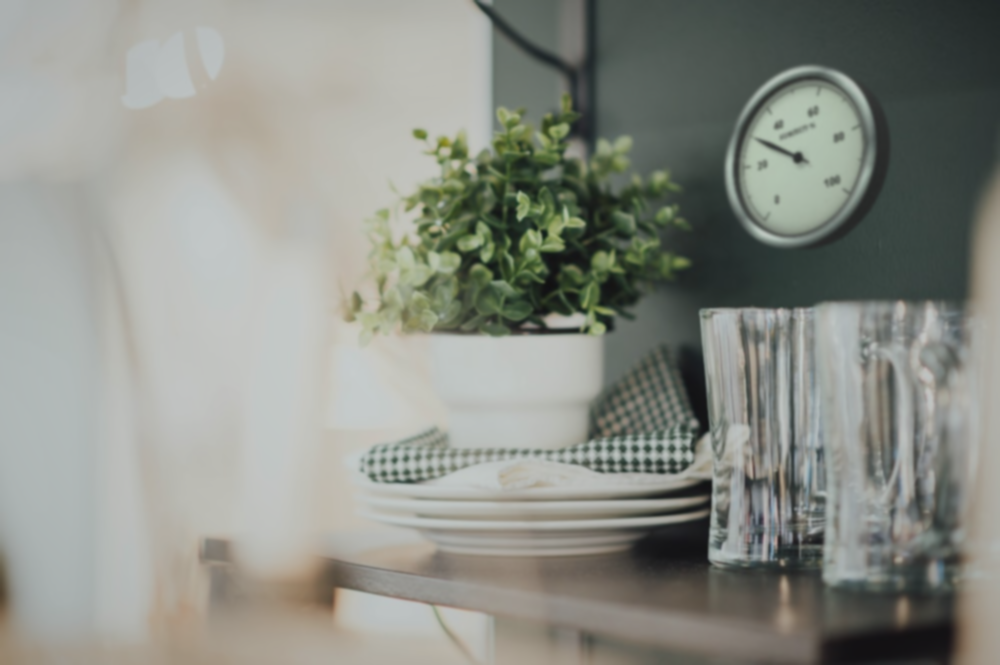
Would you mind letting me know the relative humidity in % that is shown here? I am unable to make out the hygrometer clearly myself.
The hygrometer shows 30 %
